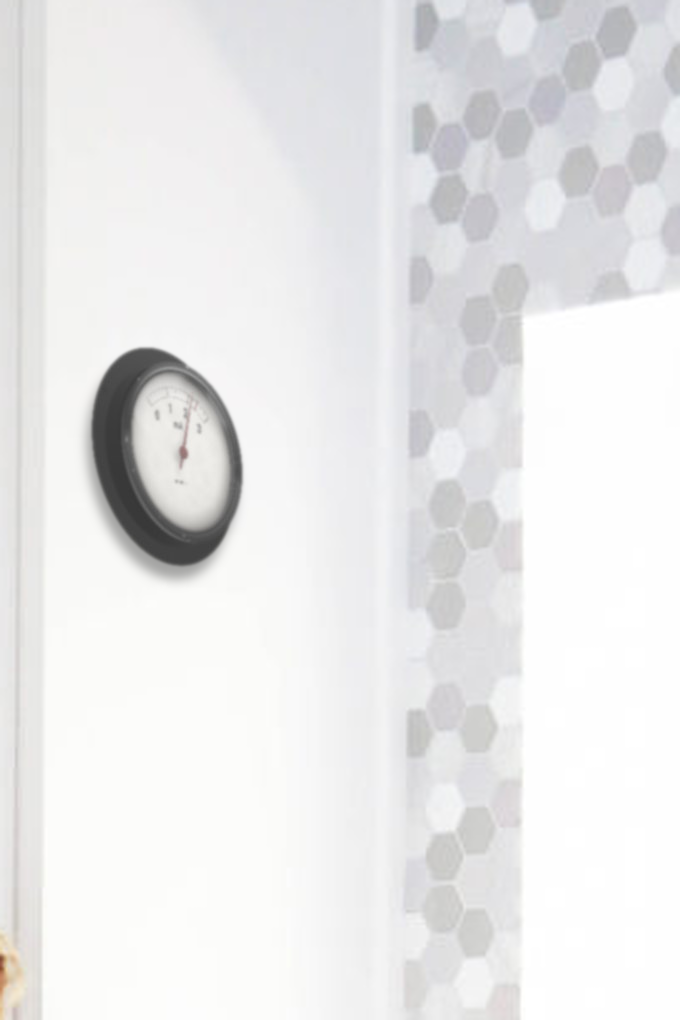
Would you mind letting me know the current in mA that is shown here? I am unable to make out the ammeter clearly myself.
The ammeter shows 2 mA
